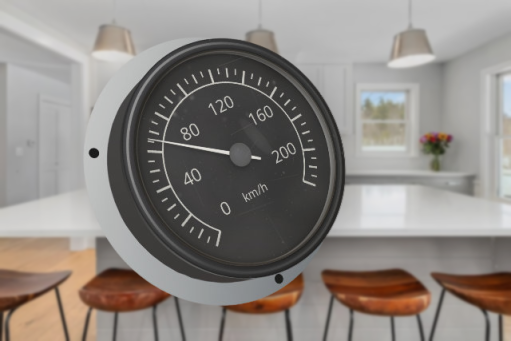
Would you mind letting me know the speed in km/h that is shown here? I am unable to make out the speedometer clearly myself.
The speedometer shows 65 km/h
